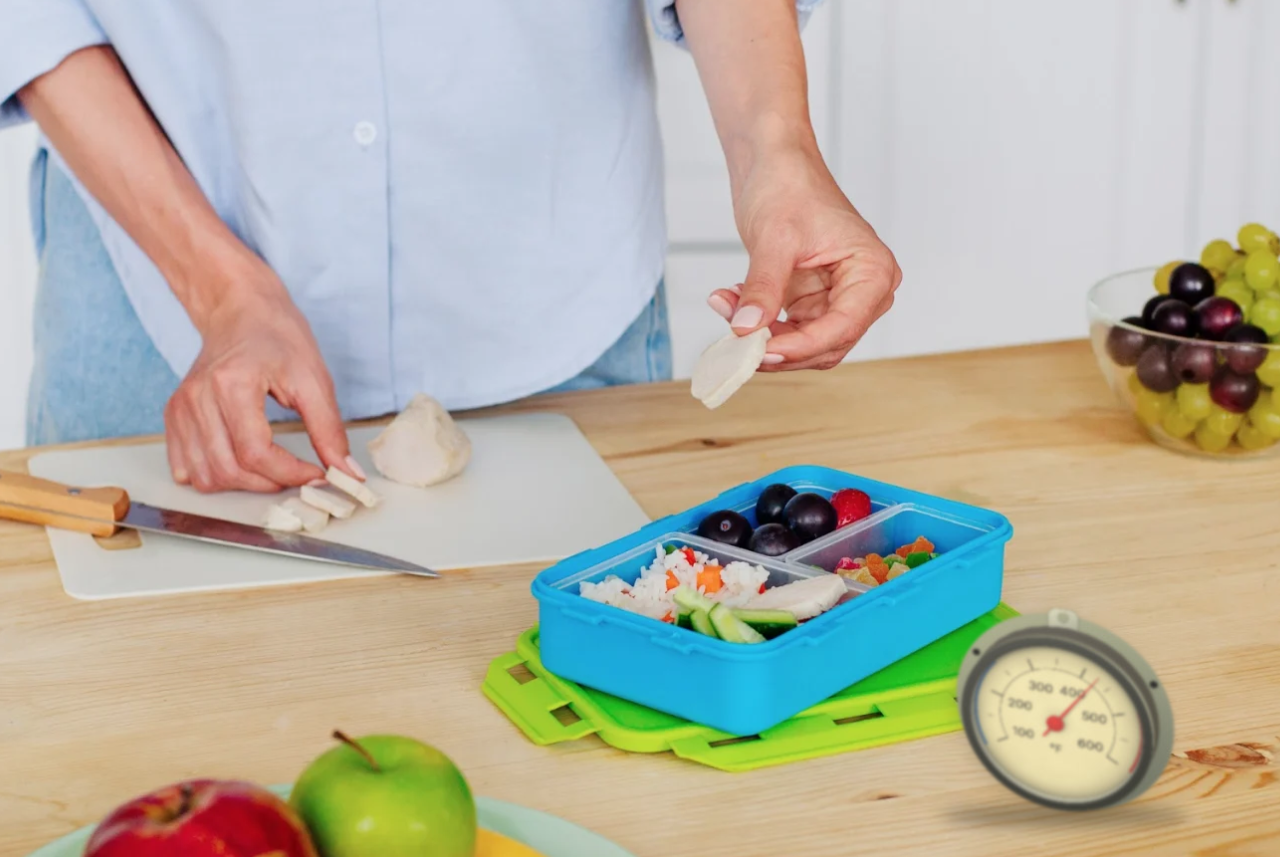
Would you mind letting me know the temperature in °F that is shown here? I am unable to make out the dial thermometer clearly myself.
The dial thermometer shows 425 °F
